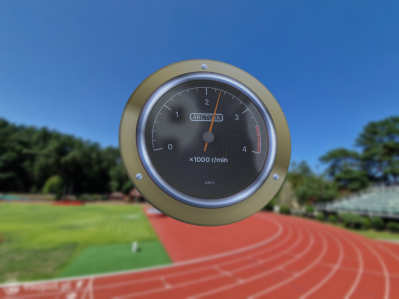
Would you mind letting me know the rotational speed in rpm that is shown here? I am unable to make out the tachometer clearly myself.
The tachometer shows 2300 rpm
